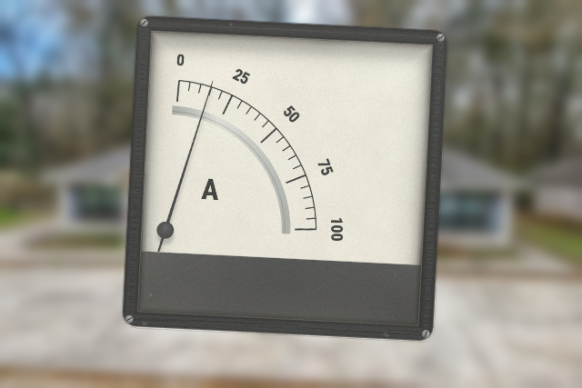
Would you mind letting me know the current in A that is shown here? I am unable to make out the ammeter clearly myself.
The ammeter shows 15 A
